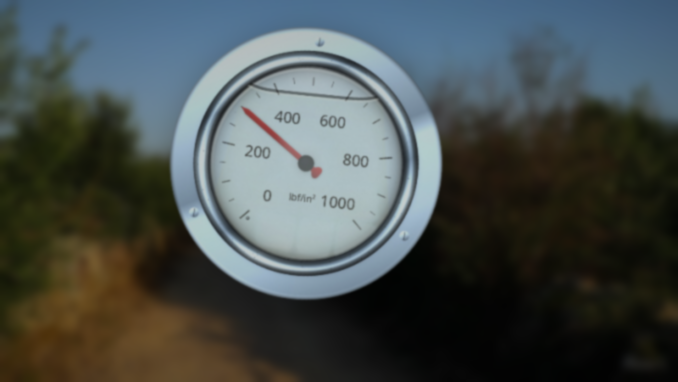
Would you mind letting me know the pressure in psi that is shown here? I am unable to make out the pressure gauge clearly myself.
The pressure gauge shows 300 psi
